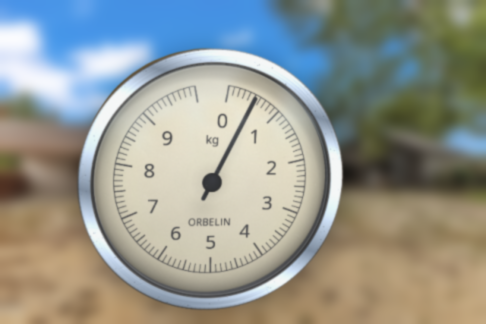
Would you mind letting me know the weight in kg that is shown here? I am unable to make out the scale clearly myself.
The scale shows 0.5 kg
